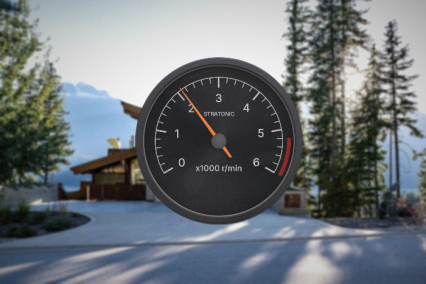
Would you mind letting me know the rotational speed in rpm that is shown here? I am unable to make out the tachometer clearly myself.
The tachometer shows 2100 rpm
